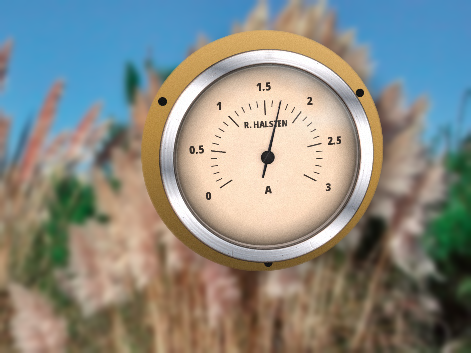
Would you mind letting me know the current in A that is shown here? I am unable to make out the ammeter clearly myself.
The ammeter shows 1.7 A
